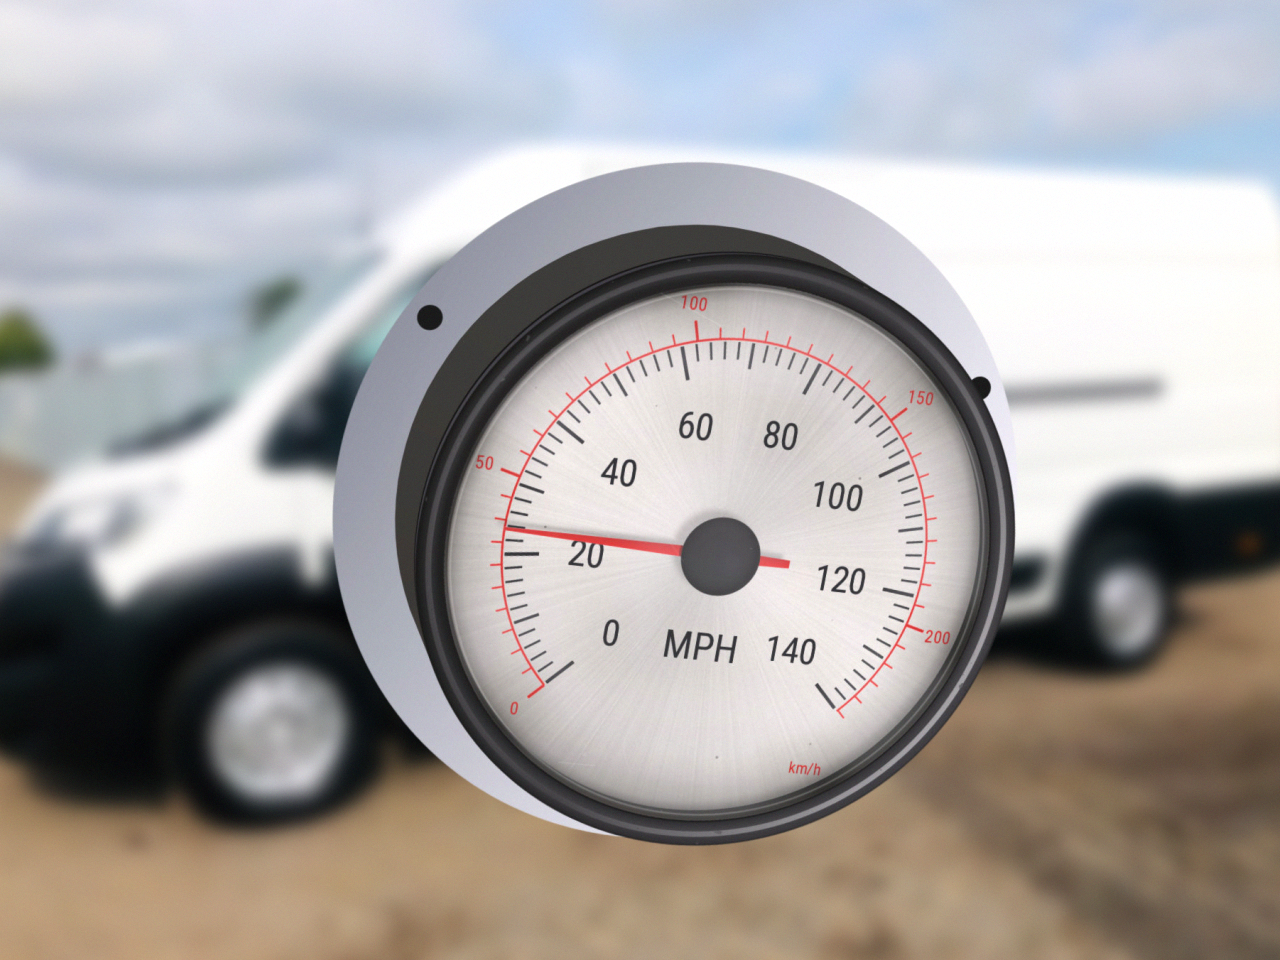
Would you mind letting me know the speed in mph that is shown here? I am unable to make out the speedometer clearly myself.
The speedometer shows 24 mph
